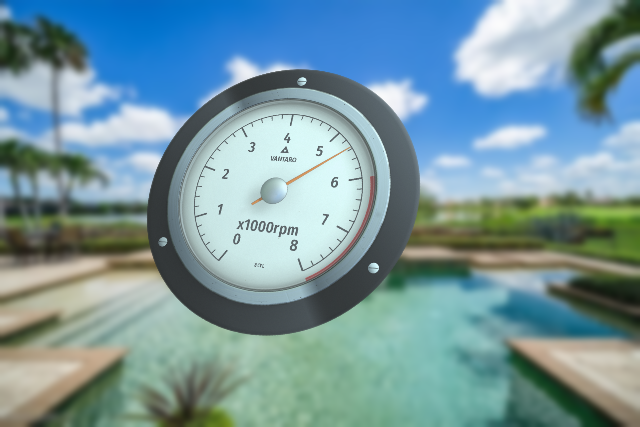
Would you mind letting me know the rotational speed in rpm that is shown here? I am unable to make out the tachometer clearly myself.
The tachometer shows 5400 rpm
